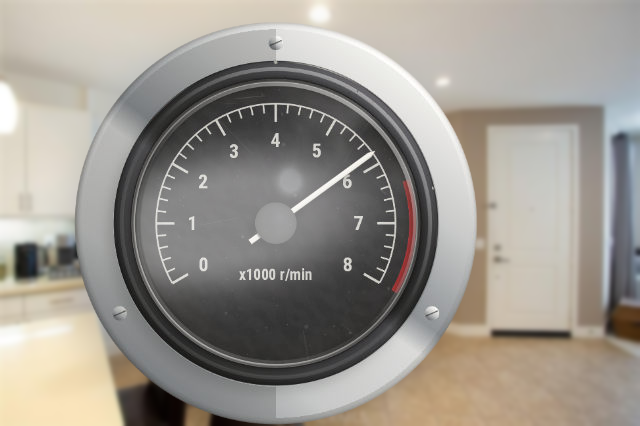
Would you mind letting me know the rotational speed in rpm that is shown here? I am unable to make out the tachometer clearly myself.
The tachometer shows 5800 rpm
